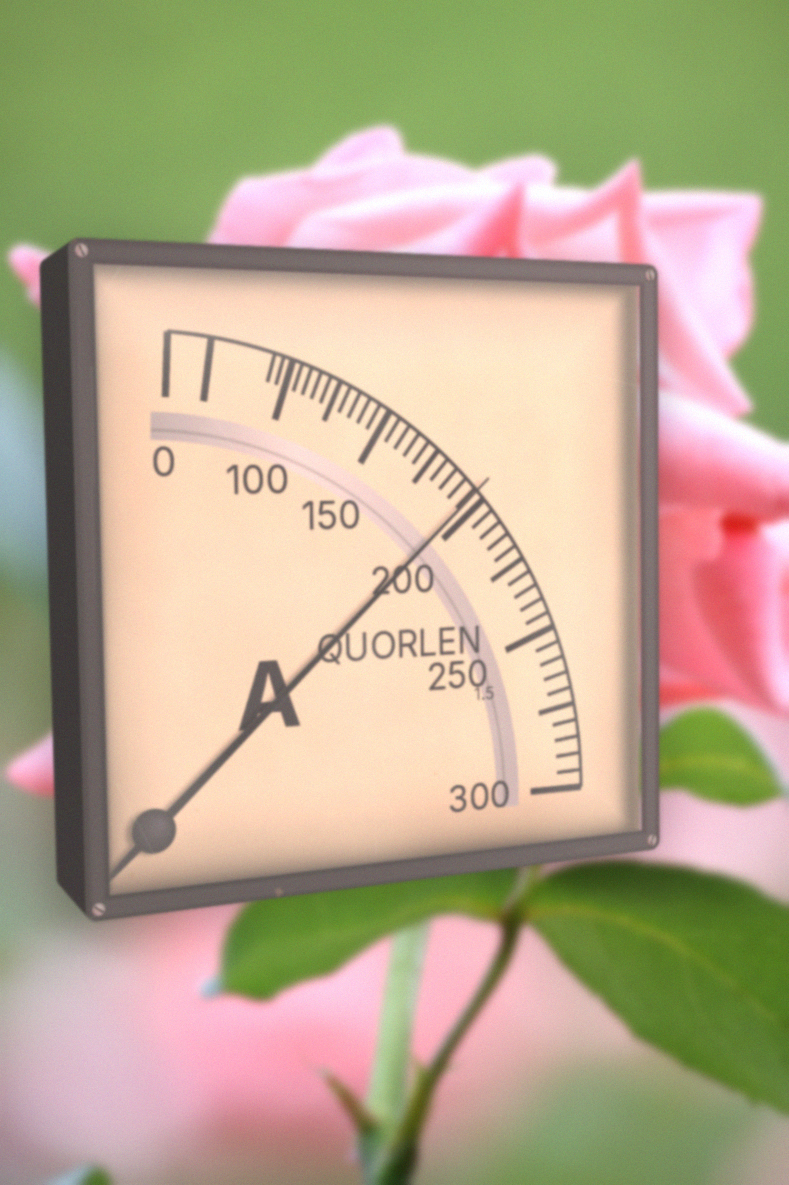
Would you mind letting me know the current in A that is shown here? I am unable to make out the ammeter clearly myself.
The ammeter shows 195 A
